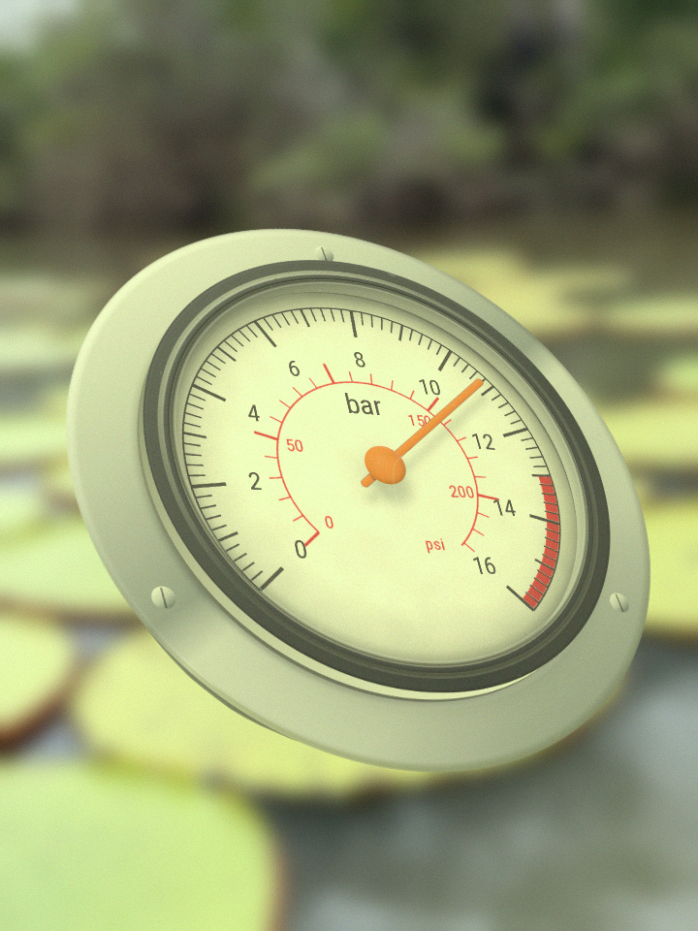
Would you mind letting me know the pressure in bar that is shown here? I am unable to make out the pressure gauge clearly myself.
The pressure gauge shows 10.8 bar
